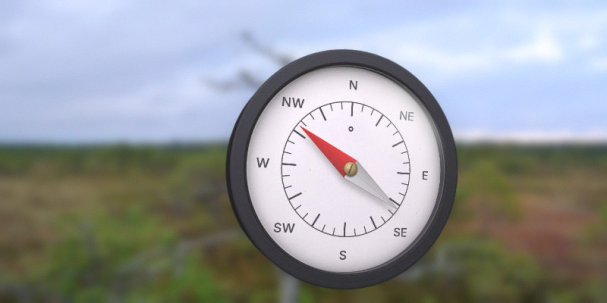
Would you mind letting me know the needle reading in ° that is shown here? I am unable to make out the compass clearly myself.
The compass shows 305 °
